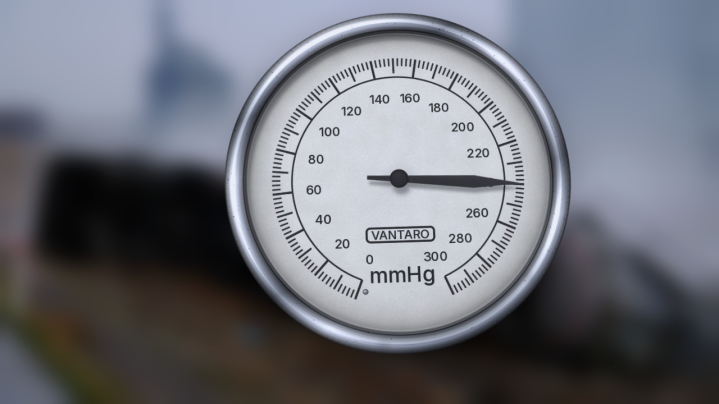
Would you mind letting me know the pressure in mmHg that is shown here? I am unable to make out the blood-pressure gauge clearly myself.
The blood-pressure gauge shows 240 mmHg
